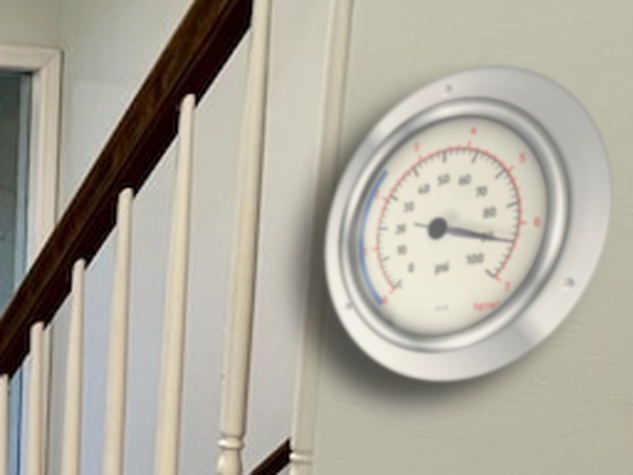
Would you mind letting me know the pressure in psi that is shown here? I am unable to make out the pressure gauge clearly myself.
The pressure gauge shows 90 psi
